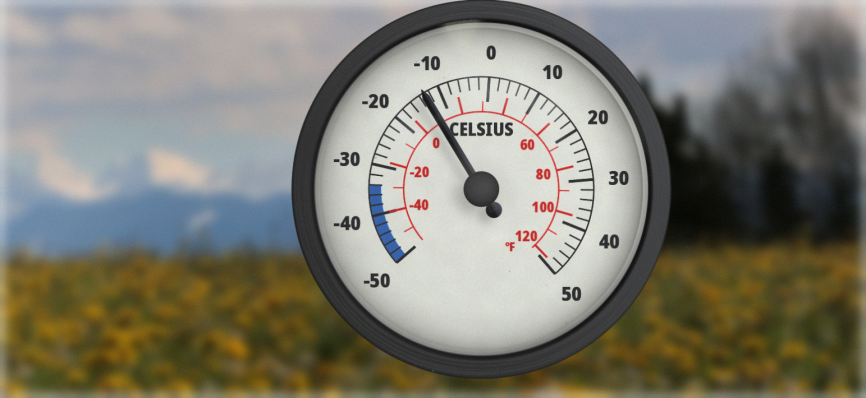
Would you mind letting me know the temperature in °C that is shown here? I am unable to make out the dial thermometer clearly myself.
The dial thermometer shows -13 °C
